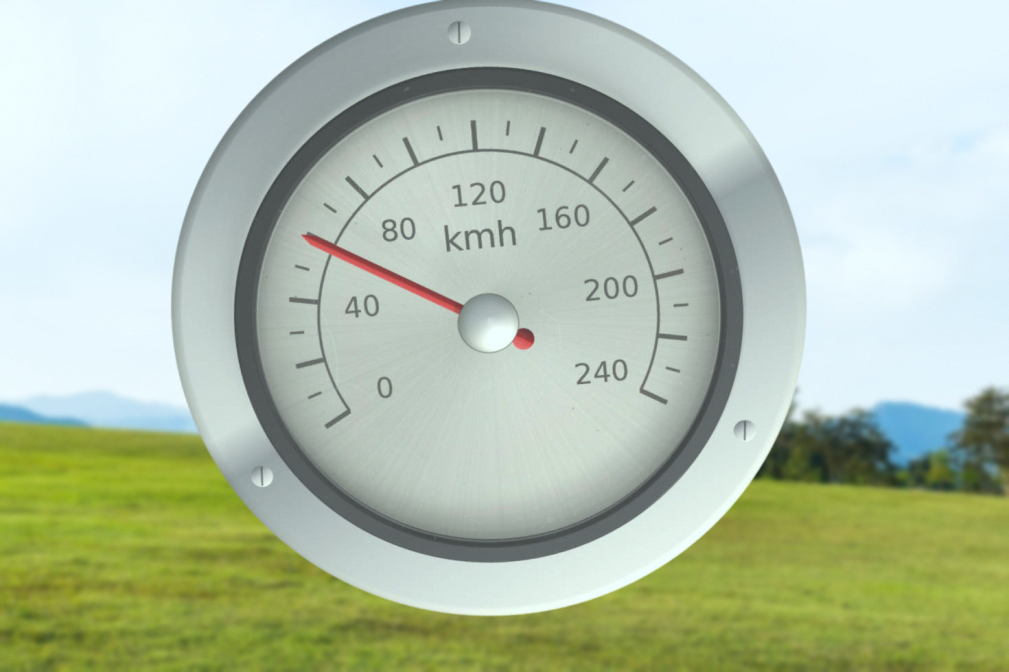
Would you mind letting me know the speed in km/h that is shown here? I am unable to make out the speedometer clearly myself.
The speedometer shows 60 km/h
